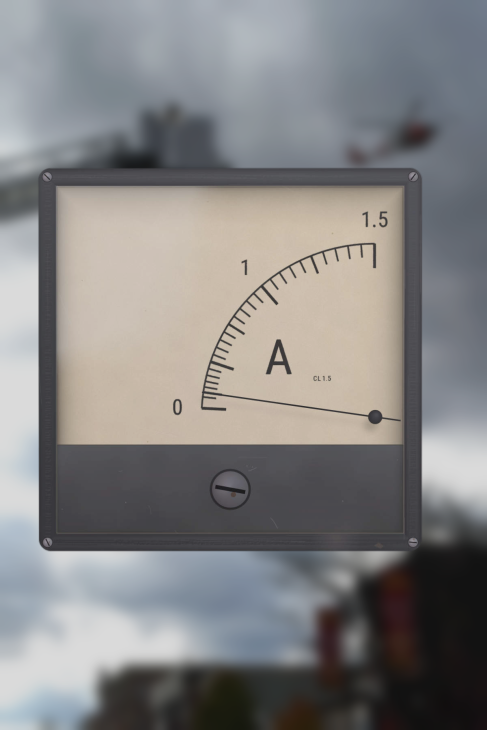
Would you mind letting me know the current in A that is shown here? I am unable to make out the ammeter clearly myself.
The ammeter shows 0.25 A
